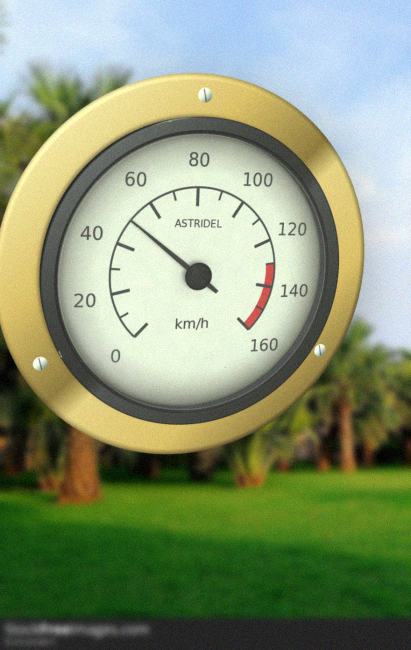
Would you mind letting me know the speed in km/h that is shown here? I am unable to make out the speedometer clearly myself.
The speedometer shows 50 km/h
